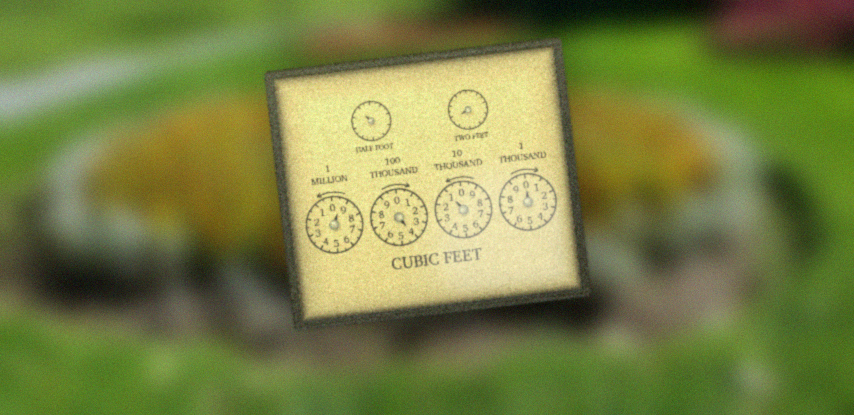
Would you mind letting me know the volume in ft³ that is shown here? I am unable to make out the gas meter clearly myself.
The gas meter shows 941000 ft³
